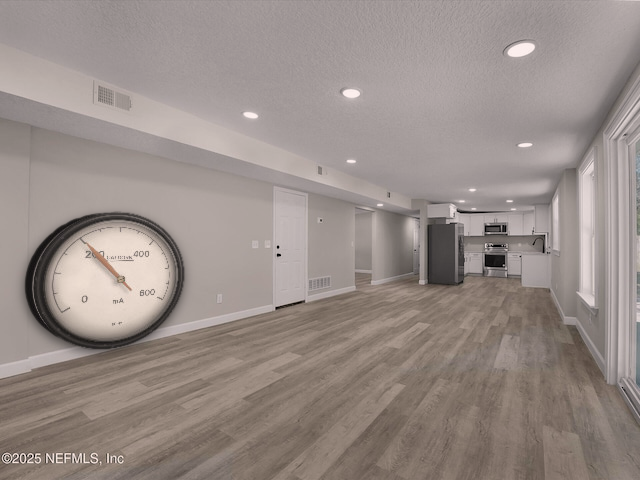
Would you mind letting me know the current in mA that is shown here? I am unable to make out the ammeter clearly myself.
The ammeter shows 200 mA
